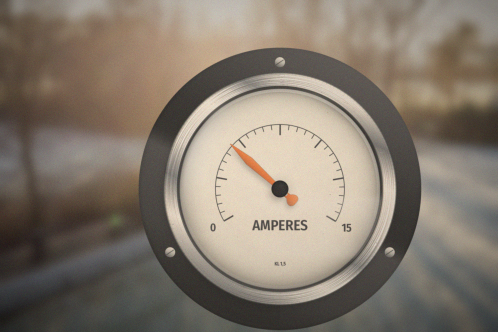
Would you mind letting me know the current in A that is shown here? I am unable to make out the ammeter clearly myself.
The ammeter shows 4.5 A
